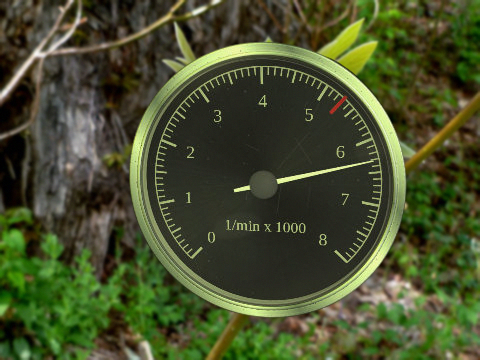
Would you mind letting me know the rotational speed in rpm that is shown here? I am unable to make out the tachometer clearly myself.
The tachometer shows 6300 rpm
